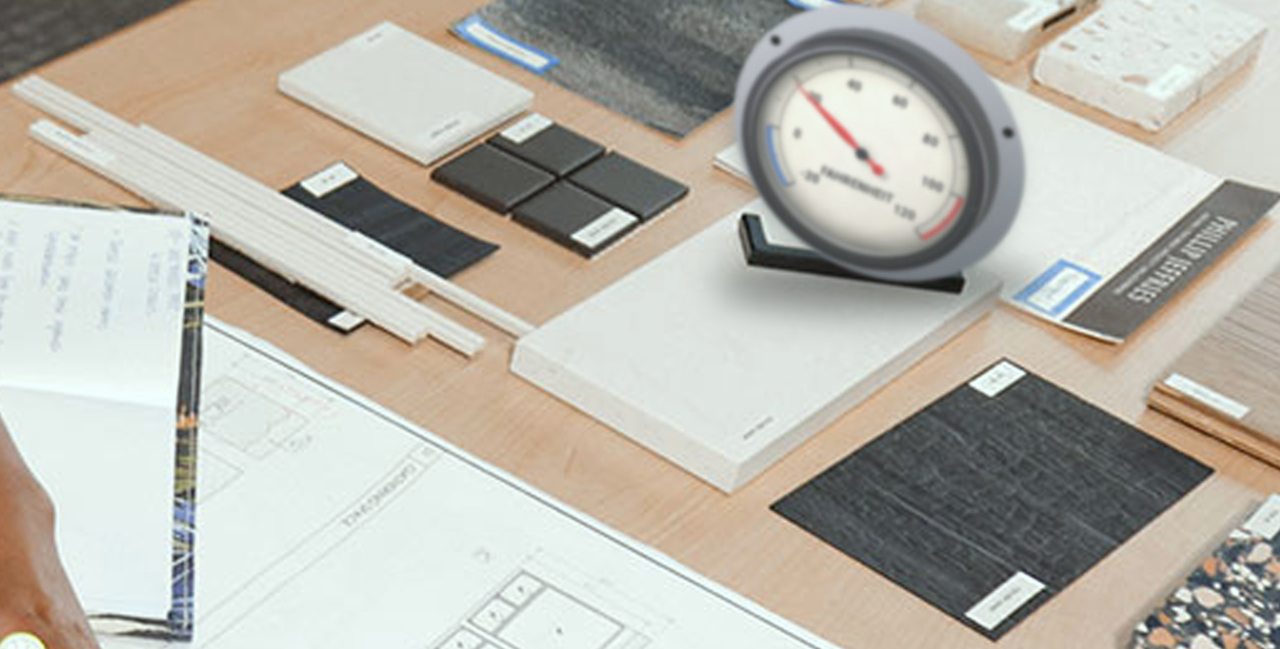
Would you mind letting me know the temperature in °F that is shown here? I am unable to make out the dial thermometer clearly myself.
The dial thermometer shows 20 °F
